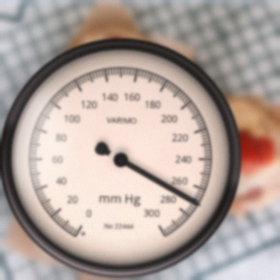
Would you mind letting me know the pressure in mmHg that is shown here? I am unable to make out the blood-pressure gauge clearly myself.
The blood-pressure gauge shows 270 mmHg
